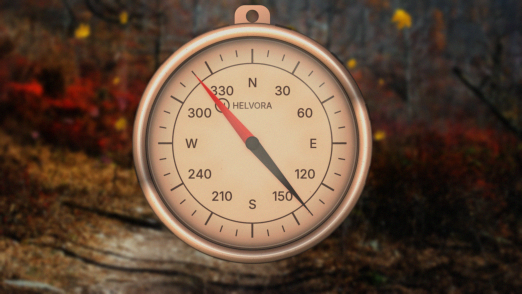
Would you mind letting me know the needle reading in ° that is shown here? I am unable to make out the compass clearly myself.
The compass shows 320 °
